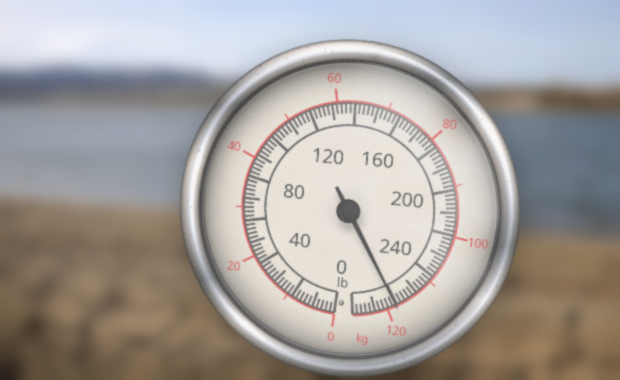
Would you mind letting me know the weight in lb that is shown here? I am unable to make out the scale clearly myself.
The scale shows 260 lb
